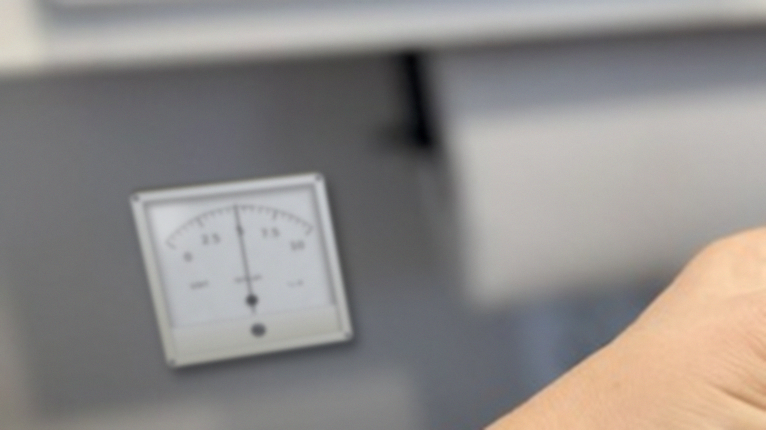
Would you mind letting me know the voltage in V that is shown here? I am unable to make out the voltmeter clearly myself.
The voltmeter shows 5 V
